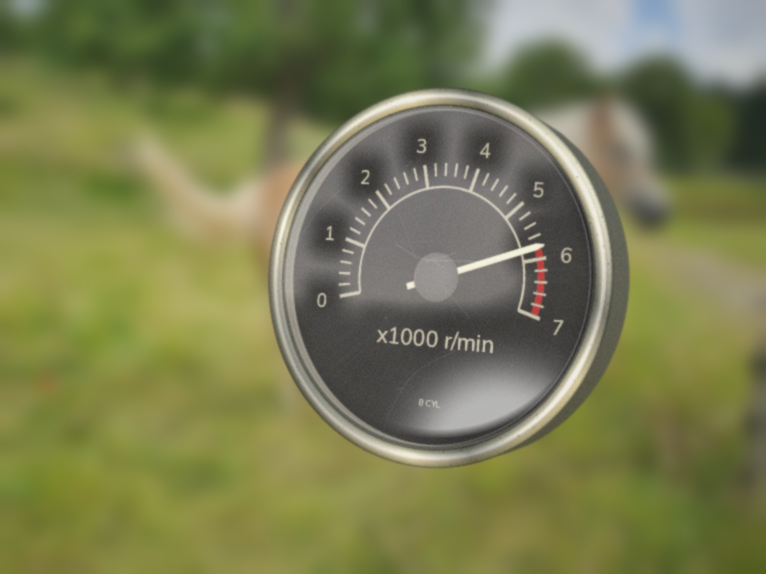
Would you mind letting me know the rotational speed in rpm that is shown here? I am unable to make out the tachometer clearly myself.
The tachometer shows 5800 rpm
